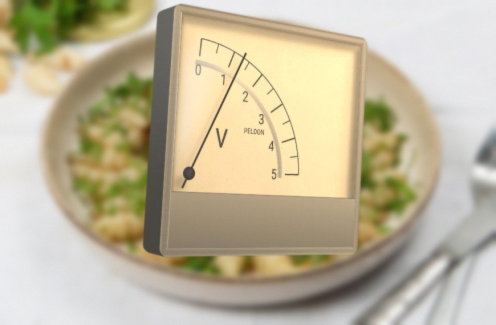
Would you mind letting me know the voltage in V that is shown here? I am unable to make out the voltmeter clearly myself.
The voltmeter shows 1.25 V
